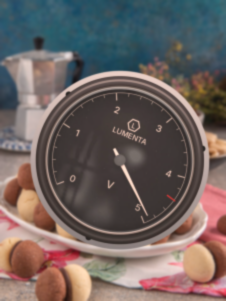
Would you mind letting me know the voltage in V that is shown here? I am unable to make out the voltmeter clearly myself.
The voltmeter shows 4.9 V
